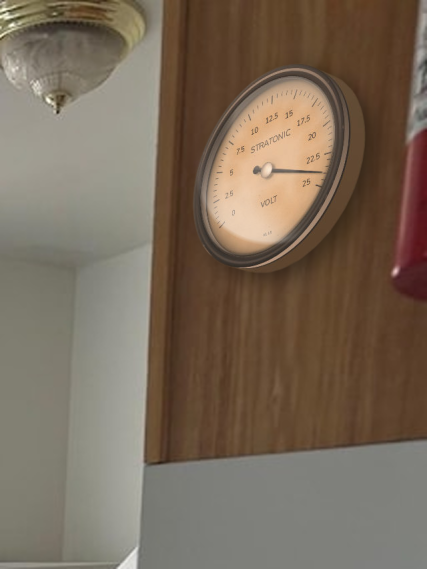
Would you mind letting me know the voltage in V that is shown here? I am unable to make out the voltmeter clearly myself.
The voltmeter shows 24 V
